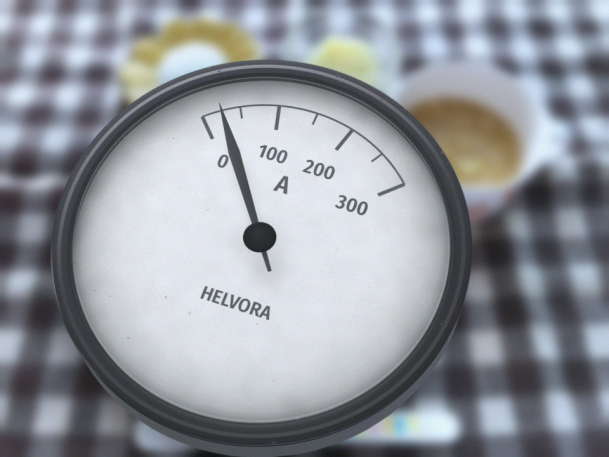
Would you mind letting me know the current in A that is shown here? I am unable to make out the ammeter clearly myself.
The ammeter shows 25 A
